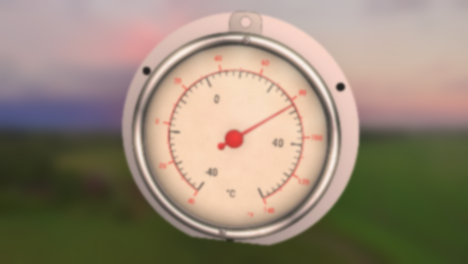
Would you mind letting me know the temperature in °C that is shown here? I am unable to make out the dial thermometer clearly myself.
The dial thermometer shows 28 °C
